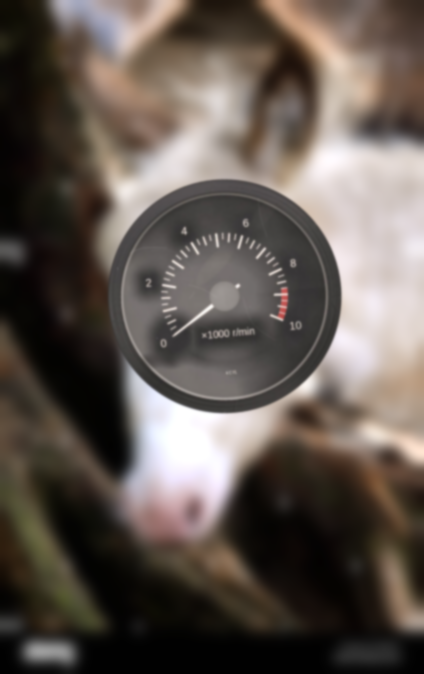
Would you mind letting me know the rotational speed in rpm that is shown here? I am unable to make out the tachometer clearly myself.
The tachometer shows 0 rpm
